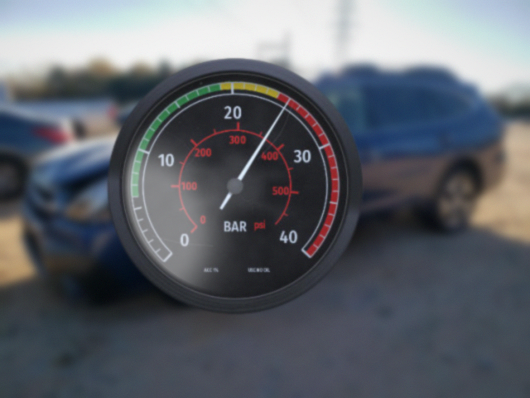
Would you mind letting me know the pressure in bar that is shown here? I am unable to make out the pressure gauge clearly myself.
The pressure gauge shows 25 bar
